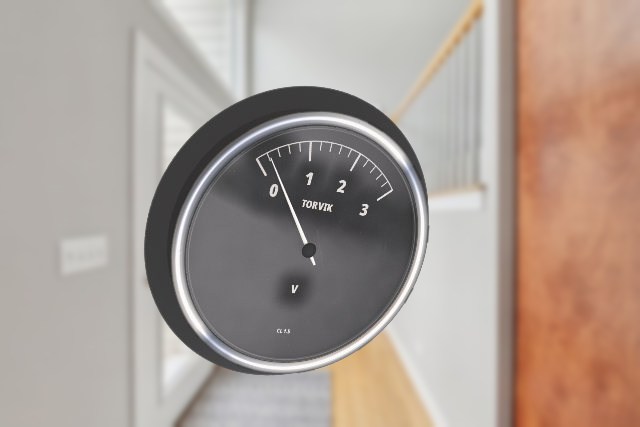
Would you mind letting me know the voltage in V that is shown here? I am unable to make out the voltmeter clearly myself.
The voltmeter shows 0.2 V
